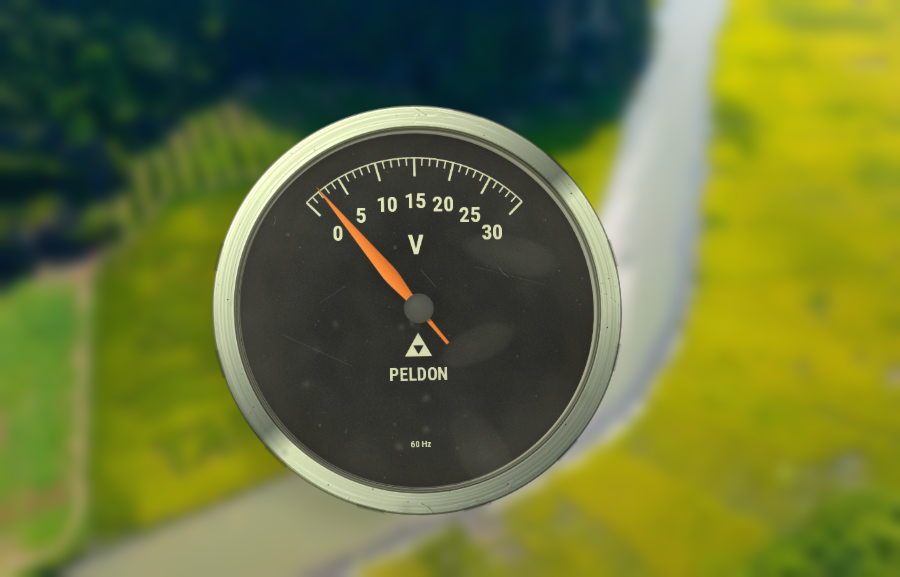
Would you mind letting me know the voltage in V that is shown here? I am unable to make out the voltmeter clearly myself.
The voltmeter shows 2 V
